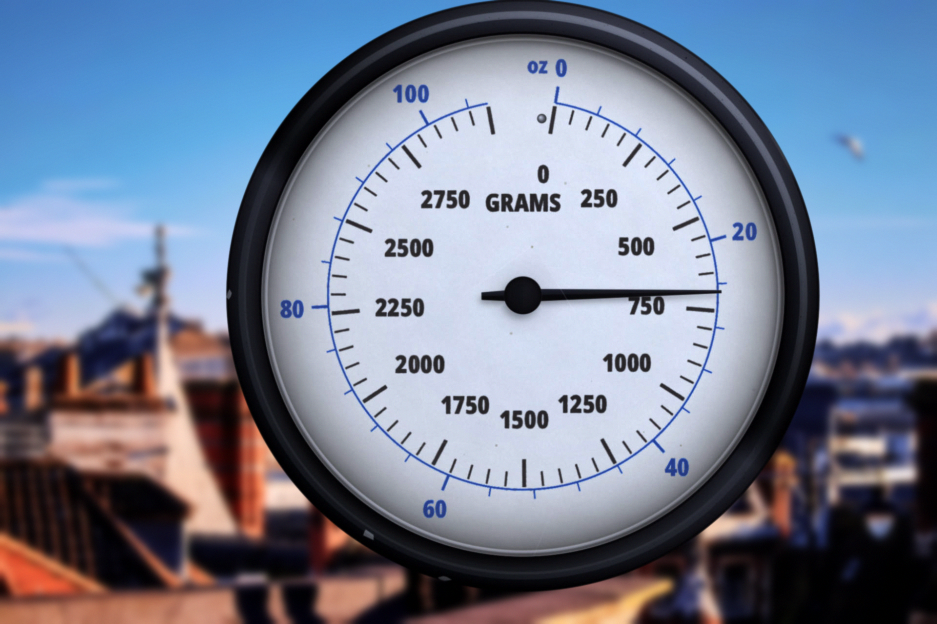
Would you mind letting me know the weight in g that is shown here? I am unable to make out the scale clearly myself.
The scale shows 700 g
